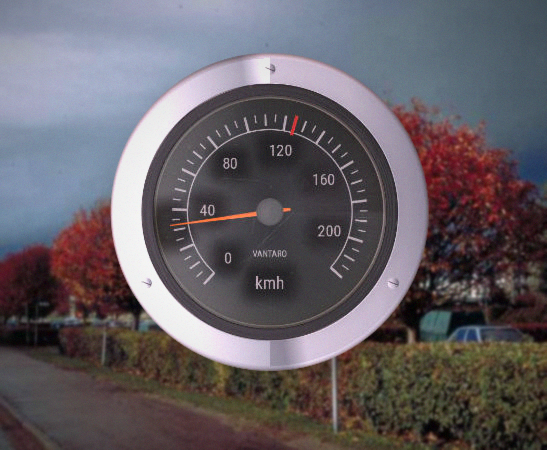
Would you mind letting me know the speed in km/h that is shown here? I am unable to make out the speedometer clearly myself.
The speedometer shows 32.5 km/h
